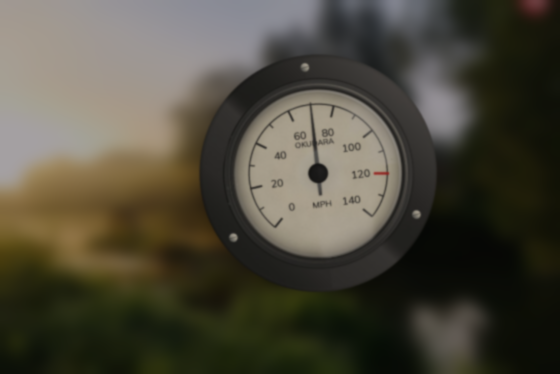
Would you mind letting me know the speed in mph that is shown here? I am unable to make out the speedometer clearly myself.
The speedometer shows 70 mph
